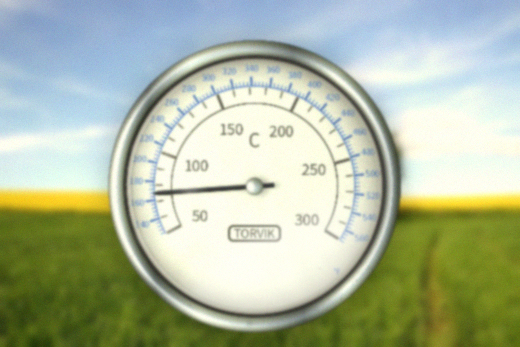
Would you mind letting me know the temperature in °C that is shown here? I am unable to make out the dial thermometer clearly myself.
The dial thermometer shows 75 °C
